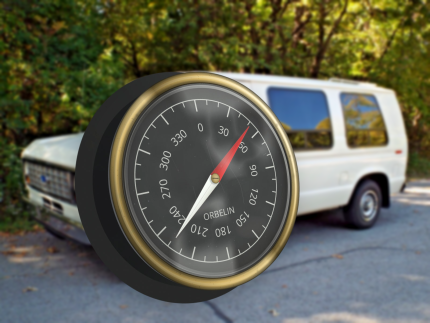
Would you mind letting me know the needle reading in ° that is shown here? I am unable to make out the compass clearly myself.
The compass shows 50 °
